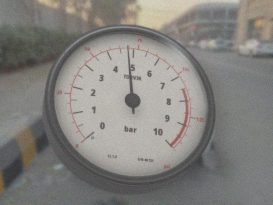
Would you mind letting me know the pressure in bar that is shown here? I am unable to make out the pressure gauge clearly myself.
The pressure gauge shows 4.75 bar
